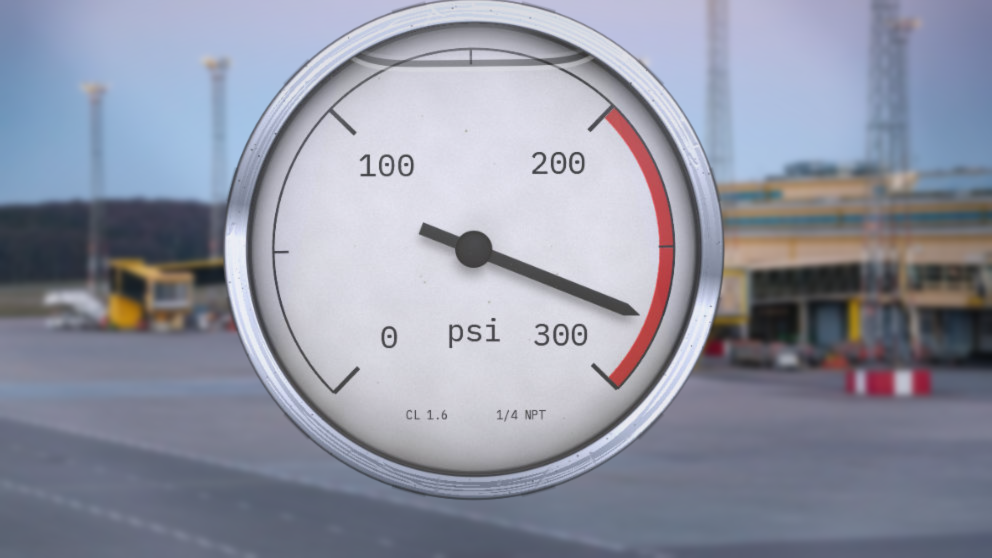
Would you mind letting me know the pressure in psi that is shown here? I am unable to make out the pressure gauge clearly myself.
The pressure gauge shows 275 psi
